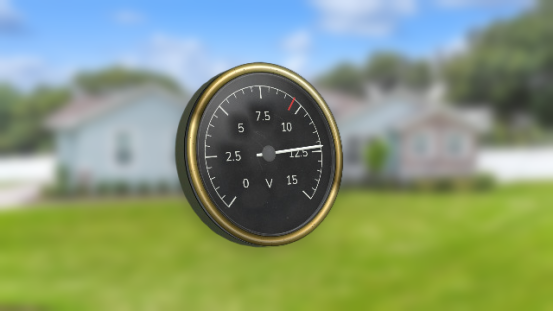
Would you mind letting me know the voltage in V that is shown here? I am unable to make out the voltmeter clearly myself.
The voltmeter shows 12.25 V
